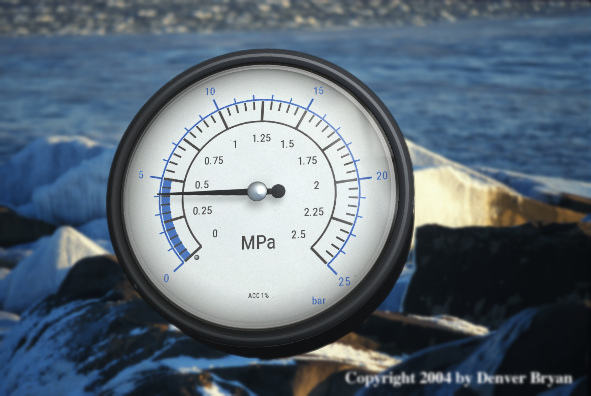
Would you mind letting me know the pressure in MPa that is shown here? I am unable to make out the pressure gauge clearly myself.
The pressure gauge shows 0.4 MPa
